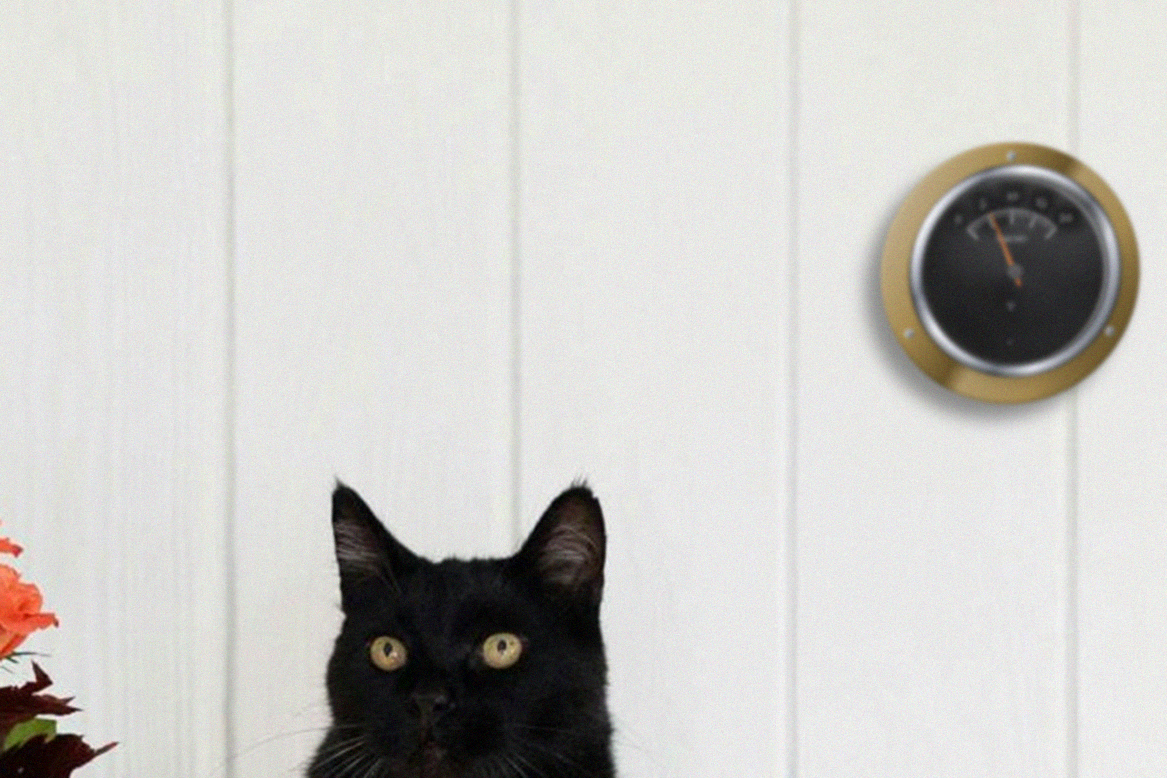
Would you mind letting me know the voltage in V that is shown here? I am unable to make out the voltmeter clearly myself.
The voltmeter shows 5 V
